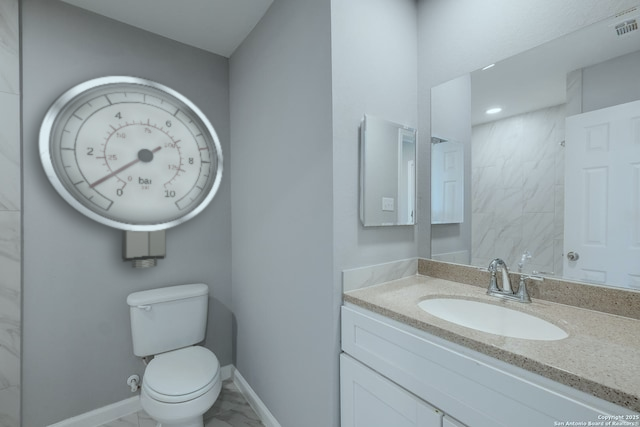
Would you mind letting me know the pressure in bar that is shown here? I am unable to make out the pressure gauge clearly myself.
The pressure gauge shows 0.75 bar
